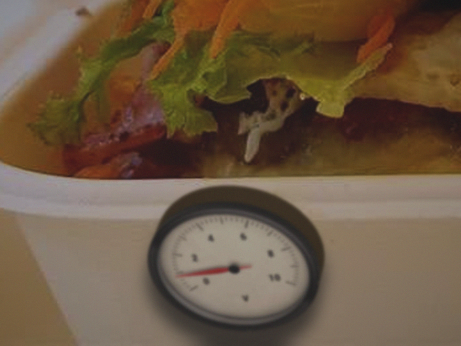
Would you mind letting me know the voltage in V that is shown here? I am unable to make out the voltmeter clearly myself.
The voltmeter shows 1 V
